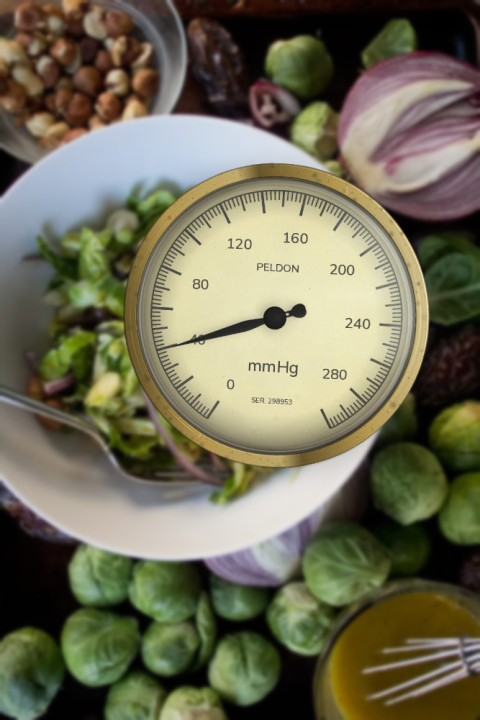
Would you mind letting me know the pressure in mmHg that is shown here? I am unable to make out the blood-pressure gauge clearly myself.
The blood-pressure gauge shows 40 mmHg
